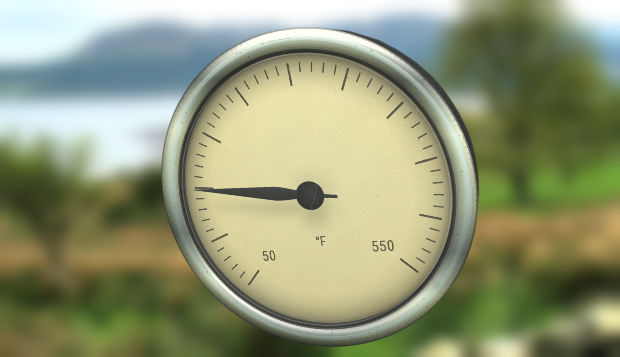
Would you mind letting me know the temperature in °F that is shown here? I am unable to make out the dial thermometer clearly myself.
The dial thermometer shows 150 °F
